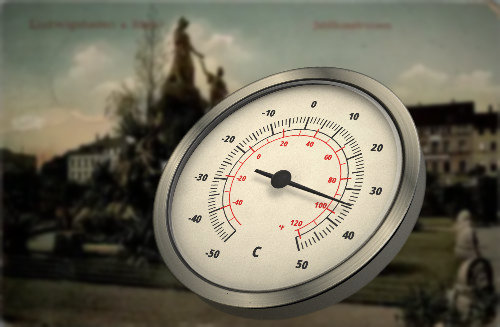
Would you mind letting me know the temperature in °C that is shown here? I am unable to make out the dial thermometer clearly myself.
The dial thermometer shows 35 °C
